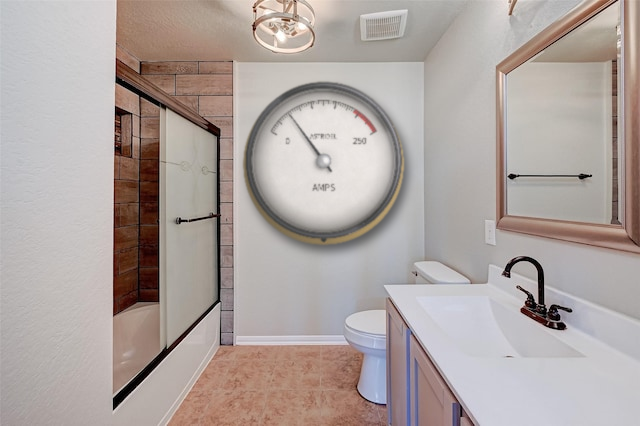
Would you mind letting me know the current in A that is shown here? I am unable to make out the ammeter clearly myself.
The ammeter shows 50 A
